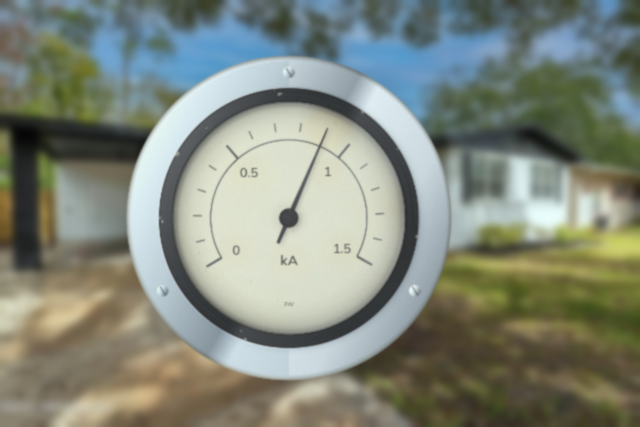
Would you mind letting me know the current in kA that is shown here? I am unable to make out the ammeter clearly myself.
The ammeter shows 0.9 kA
